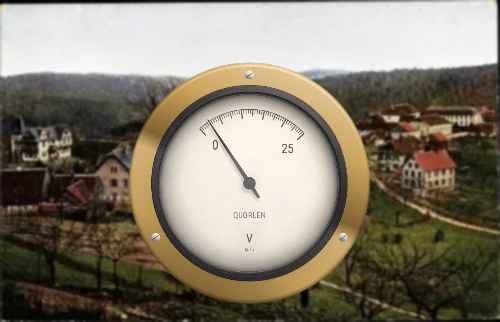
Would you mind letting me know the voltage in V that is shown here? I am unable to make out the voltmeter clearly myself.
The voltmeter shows 2.5 V
